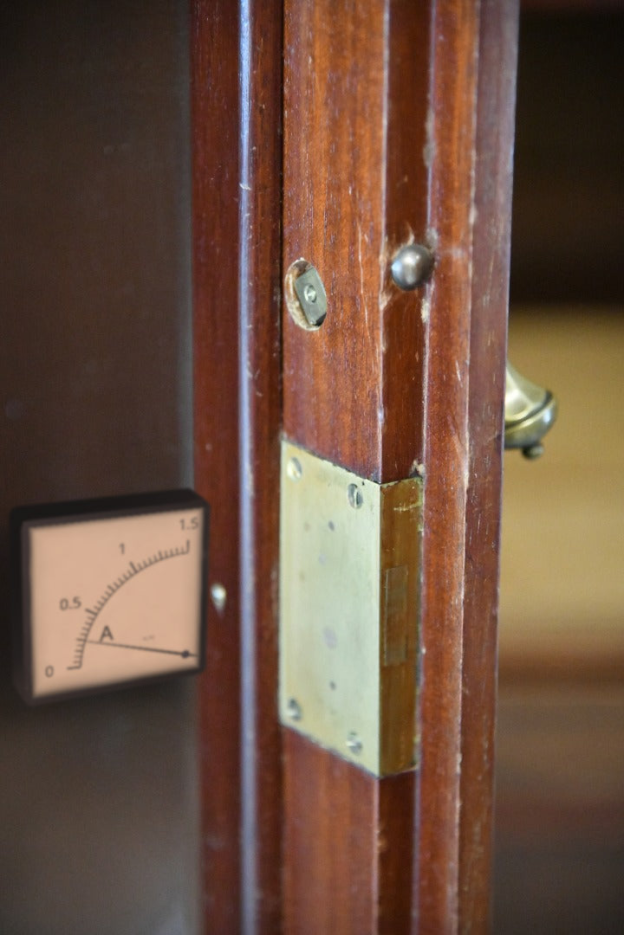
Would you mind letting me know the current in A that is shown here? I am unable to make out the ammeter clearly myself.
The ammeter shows 0.25 A
